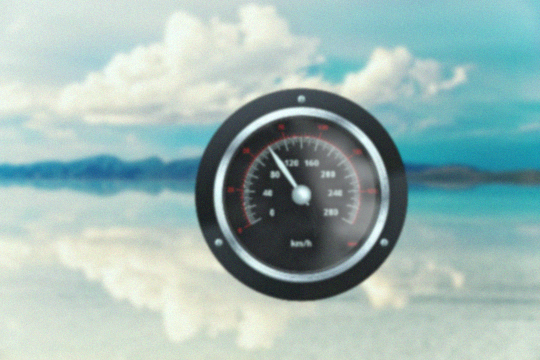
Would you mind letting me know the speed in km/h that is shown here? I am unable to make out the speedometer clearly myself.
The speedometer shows 100 km/h
